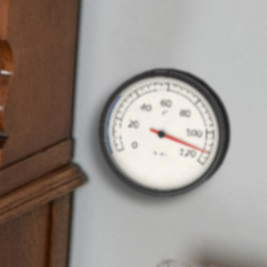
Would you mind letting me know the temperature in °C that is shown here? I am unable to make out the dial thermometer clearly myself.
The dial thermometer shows 112 °C
